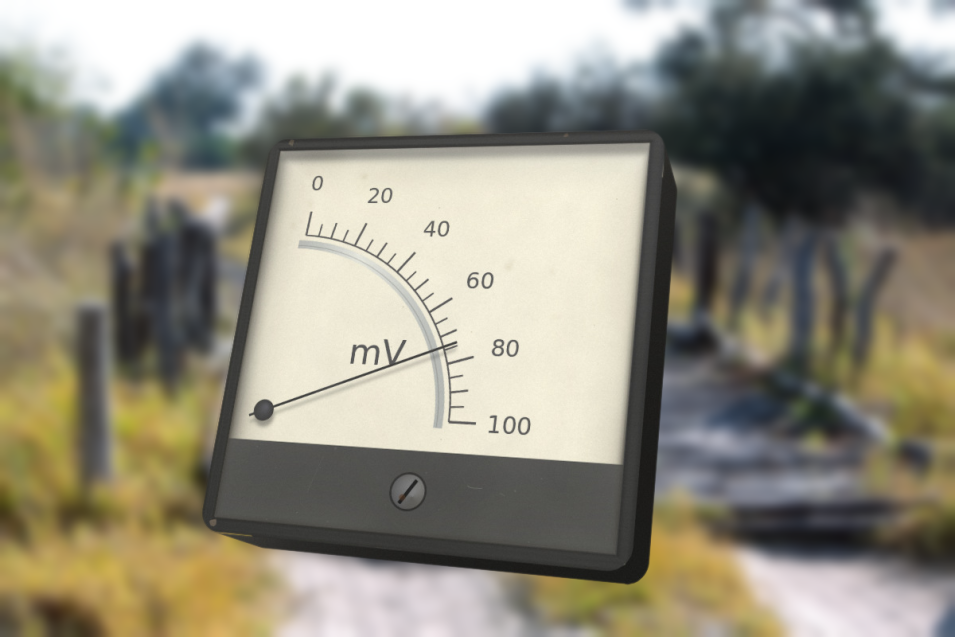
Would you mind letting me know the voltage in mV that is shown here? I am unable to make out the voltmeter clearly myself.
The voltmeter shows 75 mV
